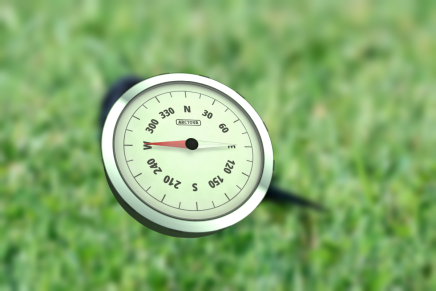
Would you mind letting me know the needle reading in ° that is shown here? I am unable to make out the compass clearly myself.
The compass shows 270 °
